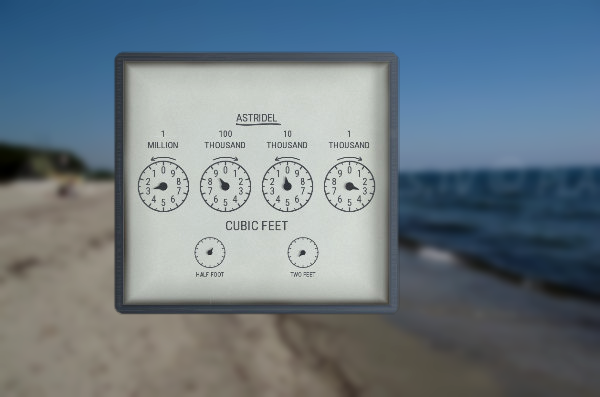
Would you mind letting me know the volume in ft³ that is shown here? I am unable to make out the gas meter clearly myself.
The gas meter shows 290300 ft³
